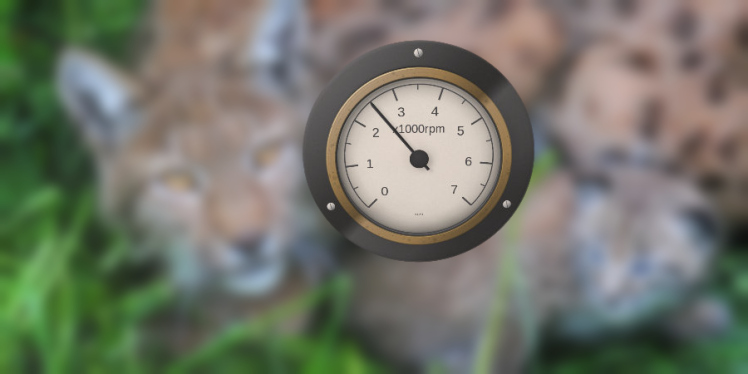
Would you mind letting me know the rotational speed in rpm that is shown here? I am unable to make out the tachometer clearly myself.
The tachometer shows 2500 rpm
